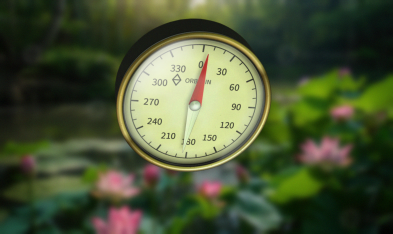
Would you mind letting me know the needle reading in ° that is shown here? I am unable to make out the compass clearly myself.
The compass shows 5 °
